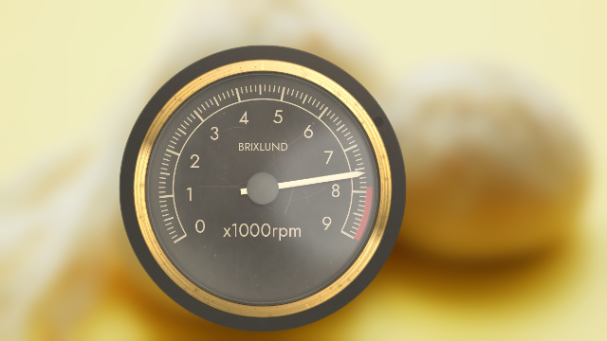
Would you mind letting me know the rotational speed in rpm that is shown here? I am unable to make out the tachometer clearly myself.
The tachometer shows 7600 rpm
